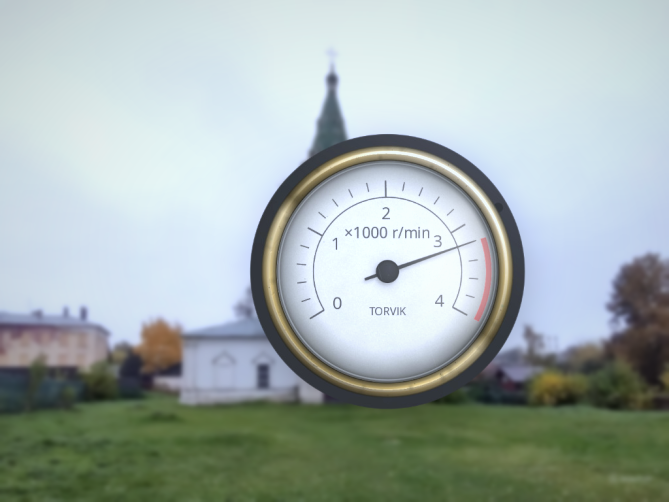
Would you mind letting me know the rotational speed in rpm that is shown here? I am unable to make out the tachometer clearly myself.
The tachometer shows 3200 rpm
